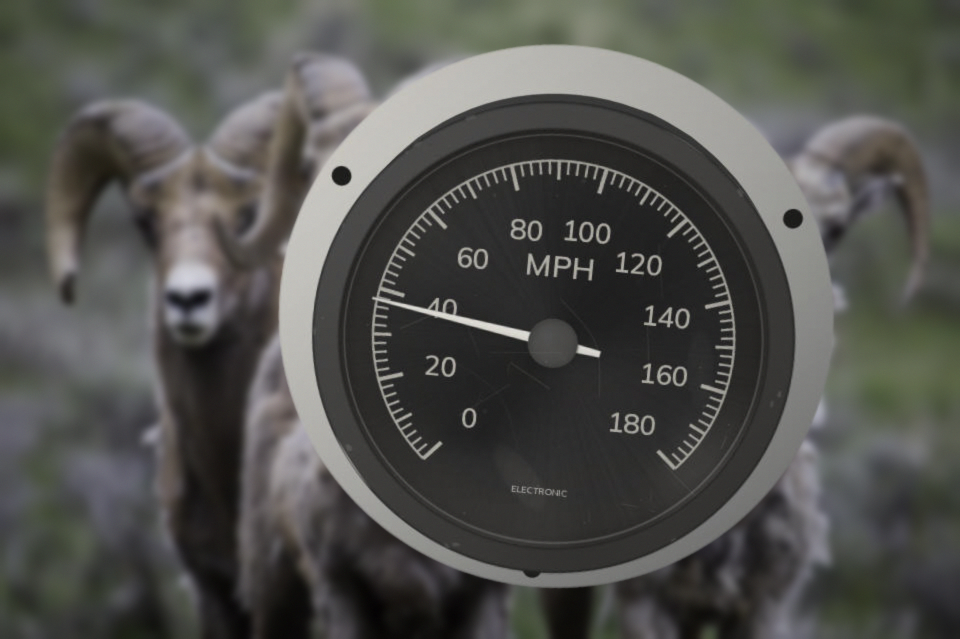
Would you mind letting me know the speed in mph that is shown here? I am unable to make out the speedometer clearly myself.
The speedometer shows 38 mph
